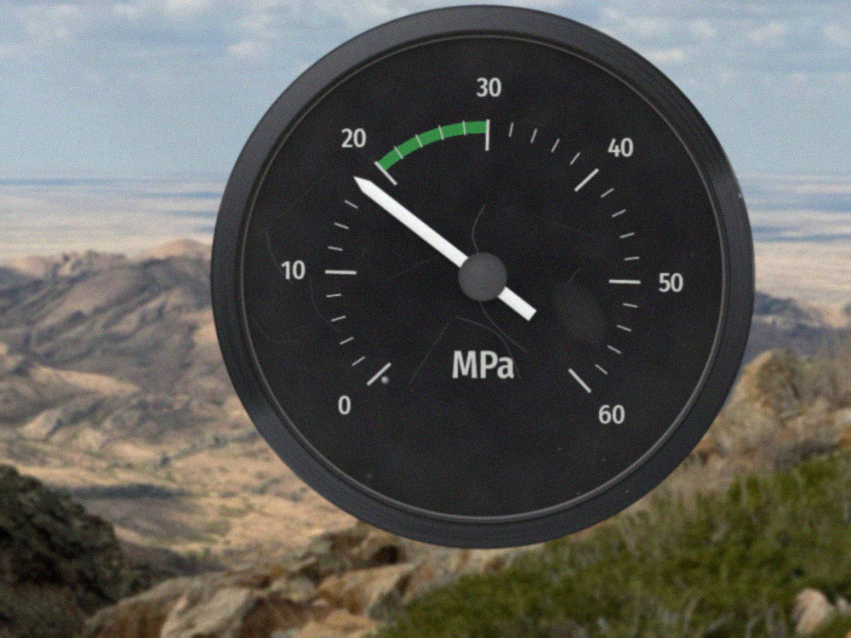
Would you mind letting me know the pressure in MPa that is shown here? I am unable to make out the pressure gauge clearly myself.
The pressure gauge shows 18 MPa
